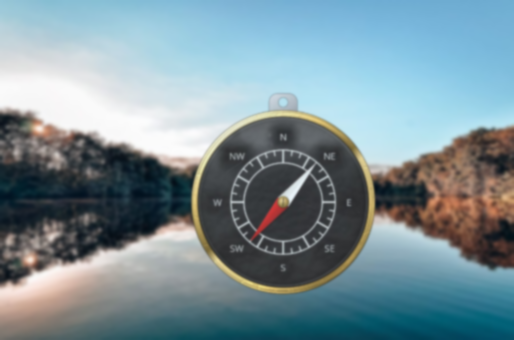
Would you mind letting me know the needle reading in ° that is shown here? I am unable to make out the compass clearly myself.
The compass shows 220 °
